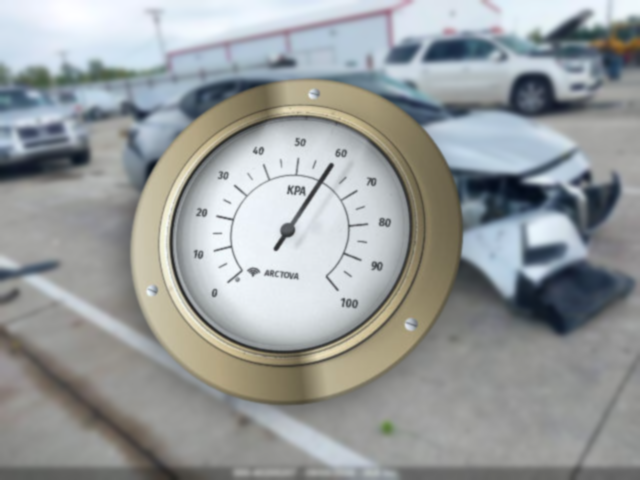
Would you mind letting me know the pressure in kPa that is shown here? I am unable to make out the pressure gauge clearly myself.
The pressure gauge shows 60 kPa
